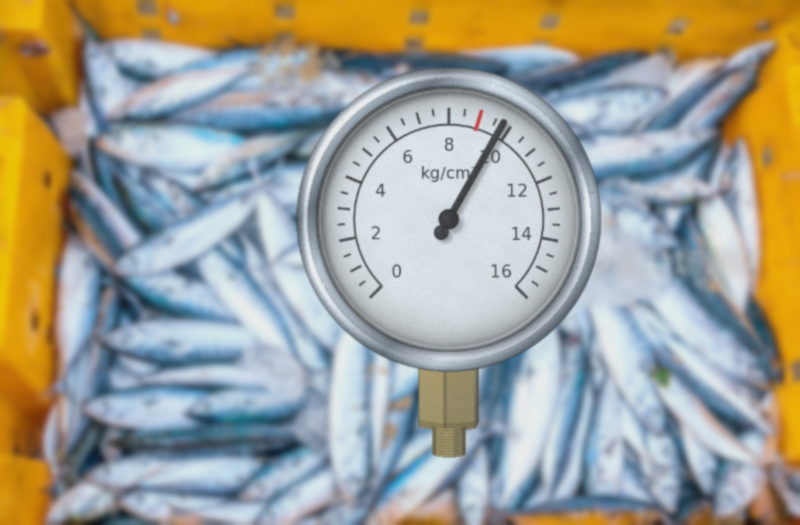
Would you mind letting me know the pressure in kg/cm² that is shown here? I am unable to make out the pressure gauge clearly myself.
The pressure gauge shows 9.75 kg/cm²
